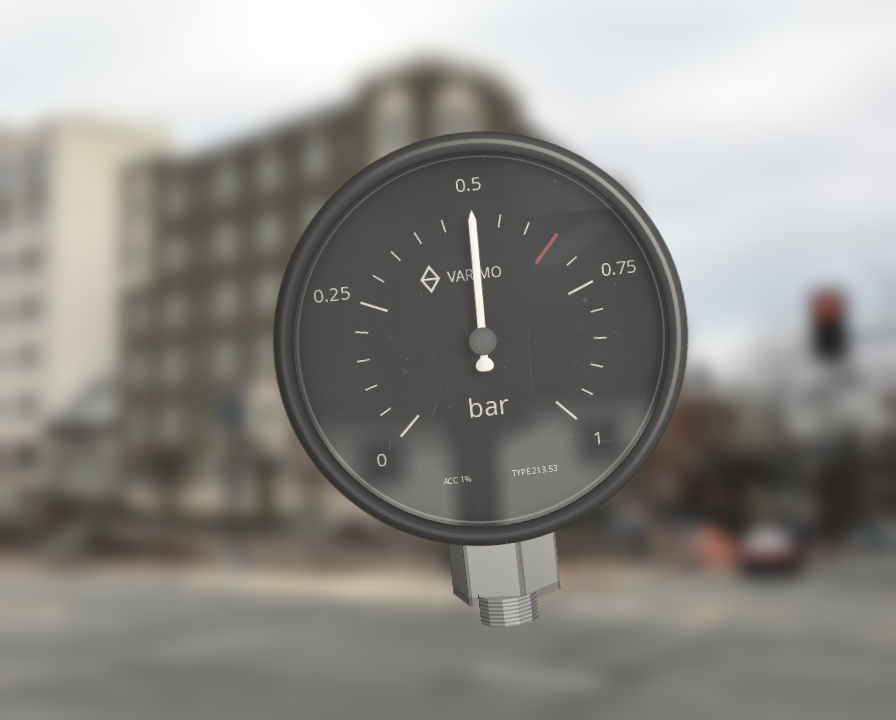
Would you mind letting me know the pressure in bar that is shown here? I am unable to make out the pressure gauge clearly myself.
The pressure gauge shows 0.5 bar
